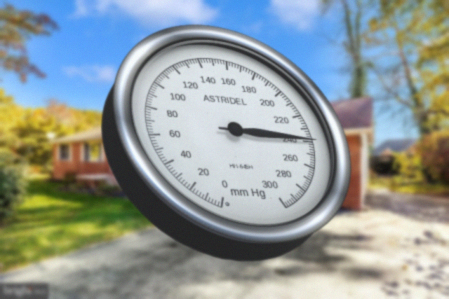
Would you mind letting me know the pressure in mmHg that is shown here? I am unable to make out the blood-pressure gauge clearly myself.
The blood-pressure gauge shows 240 mmHg
